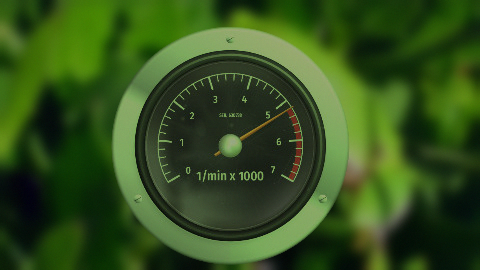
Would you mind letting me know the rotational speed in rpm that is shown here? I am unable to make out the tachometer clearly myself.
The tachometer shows 5200 rpm
